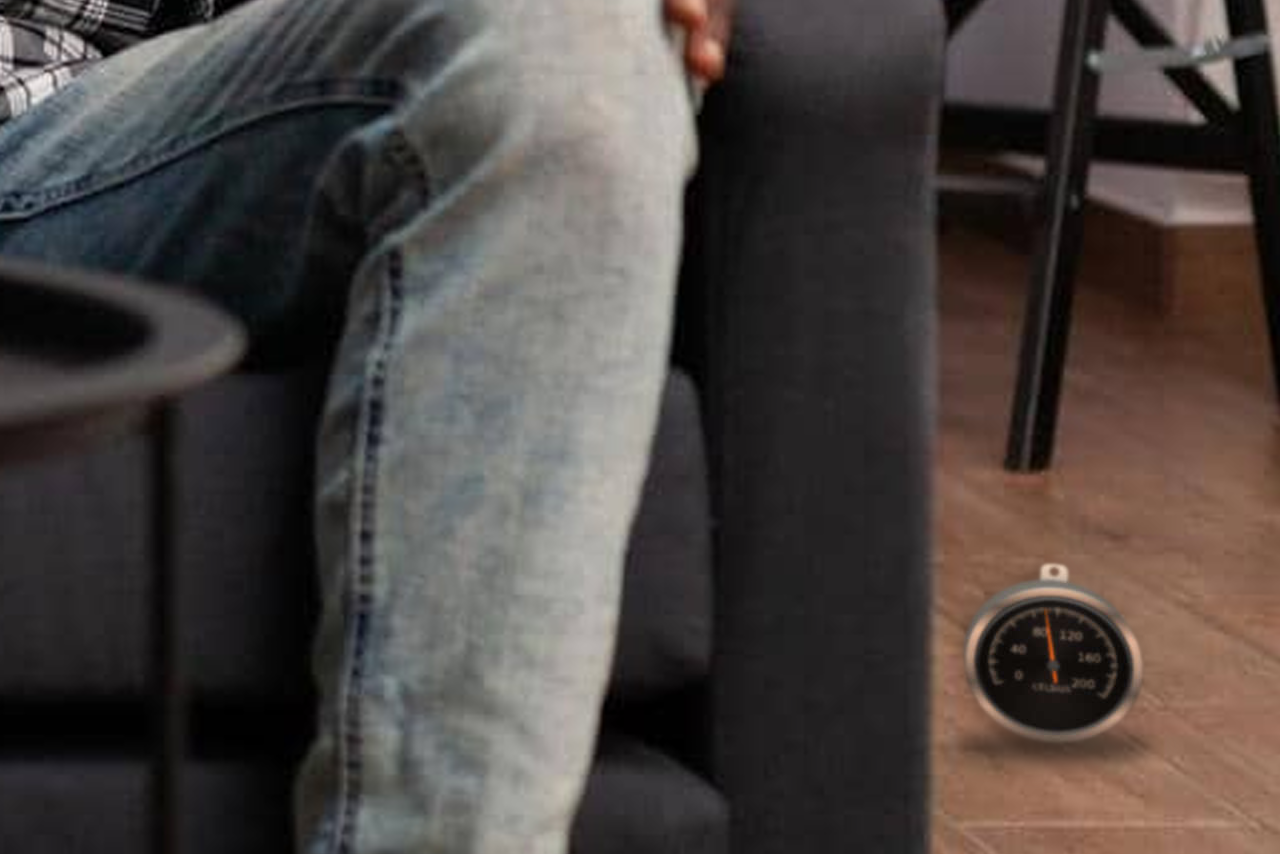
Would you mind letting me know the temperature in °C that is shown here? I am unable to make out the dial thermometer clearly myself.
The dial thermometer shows 90 °C
